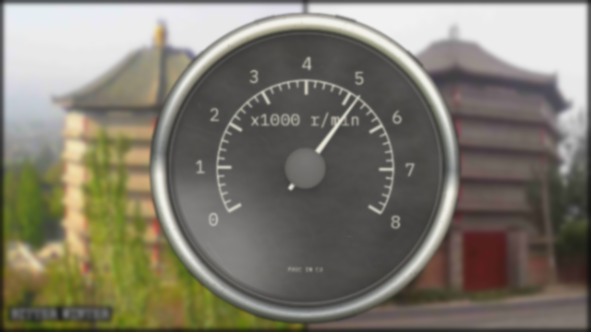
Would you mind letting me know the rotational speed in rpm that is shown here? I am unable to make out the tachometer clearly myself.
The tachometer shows 5200 rpm
